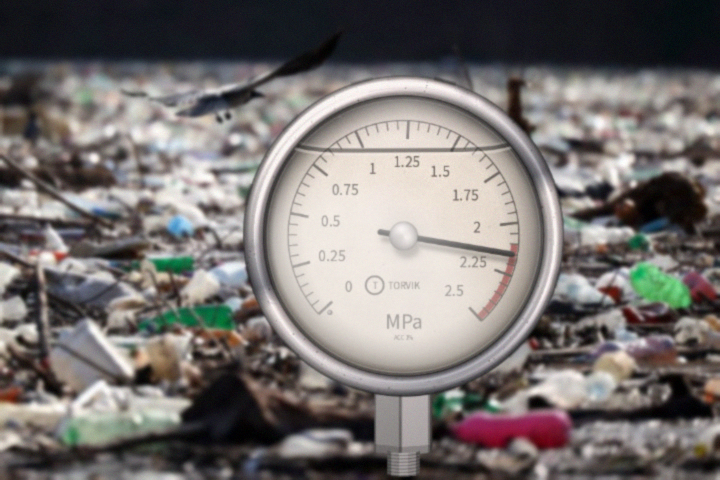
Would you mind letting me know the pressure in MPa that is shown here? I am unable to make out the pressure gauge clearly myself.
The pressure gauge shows 2.15 MPa
